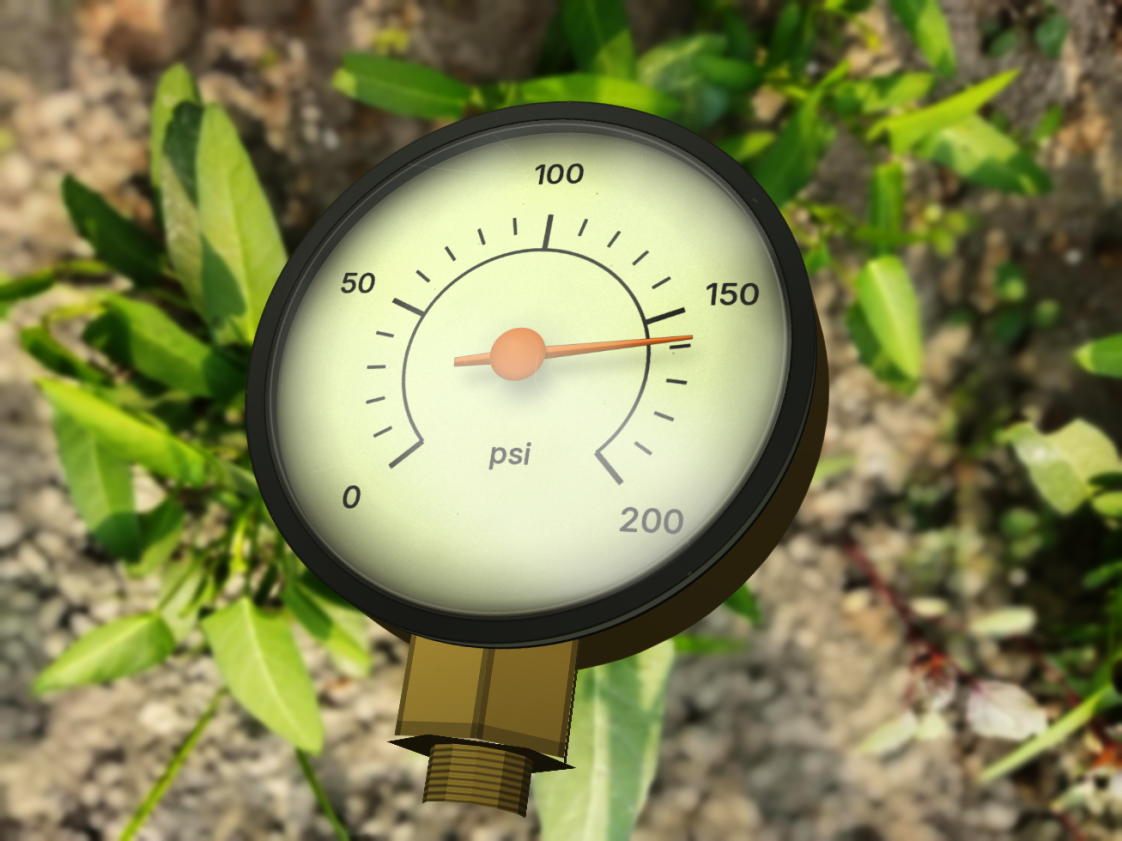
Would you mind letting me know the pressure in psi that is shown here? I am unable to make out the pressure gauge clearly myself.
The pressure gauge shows 160 psi
